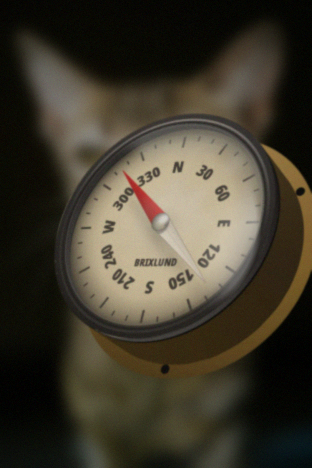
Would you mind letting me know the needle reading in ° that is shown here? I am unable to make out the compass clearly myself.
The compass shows 315 °
